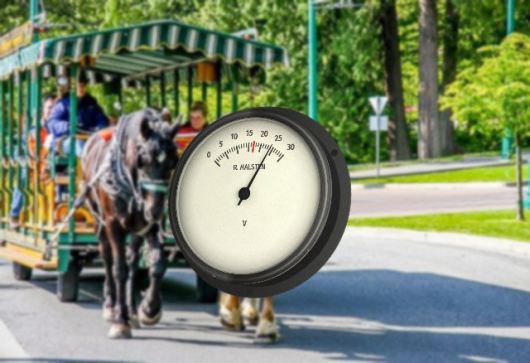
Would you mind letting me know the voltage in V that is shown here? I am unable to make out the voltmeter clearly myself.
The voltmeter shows 25 V
